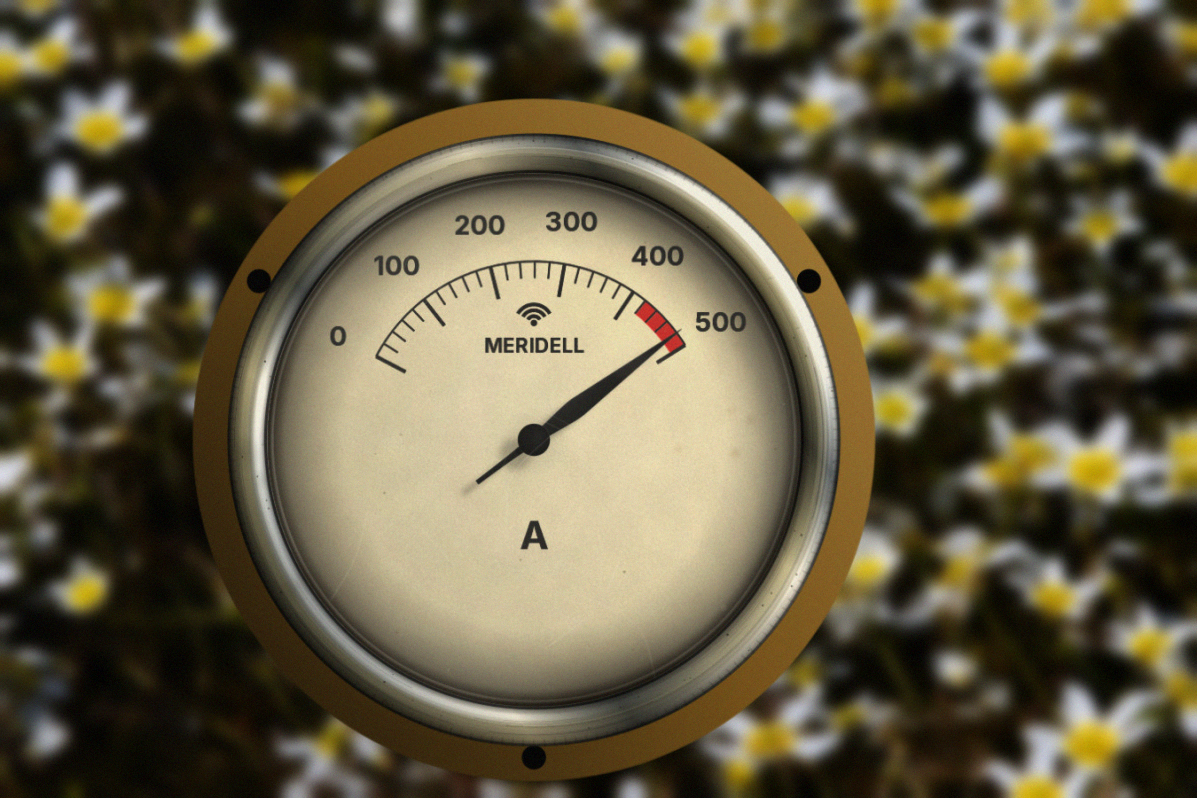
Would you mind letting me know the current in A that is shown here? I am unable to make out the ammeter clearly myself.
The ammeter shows 480 A
